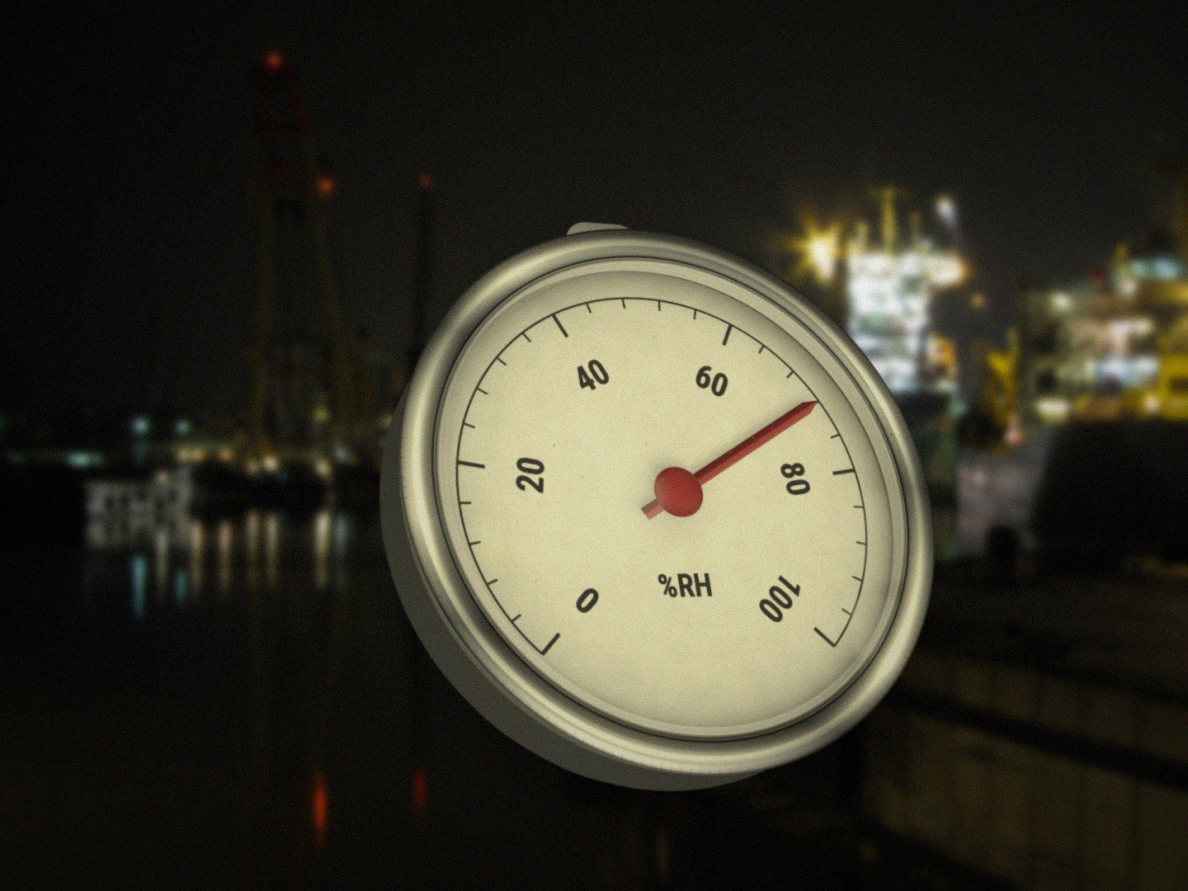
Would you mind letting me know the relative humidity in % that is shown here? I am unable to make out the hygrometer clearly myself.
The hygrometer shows 72 %
